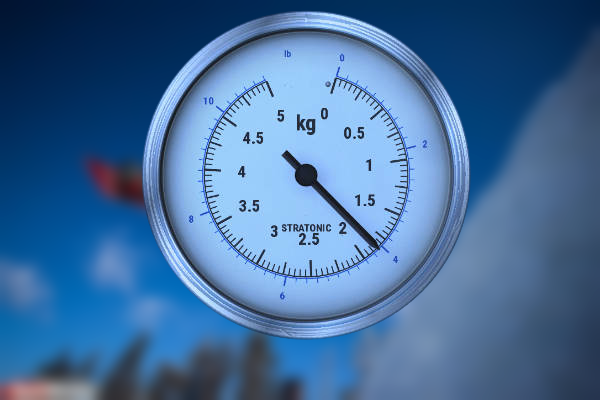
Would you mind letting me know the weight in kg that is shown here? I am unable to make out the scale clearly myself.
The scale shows 1.85 kg
